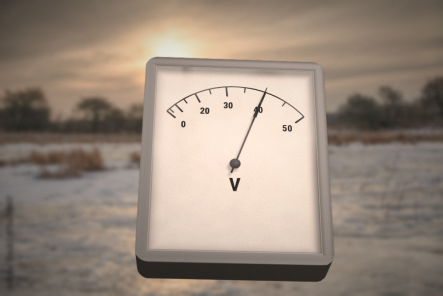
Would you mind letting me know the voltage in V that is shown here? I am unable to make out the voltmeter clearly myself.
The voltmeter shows 40 V
